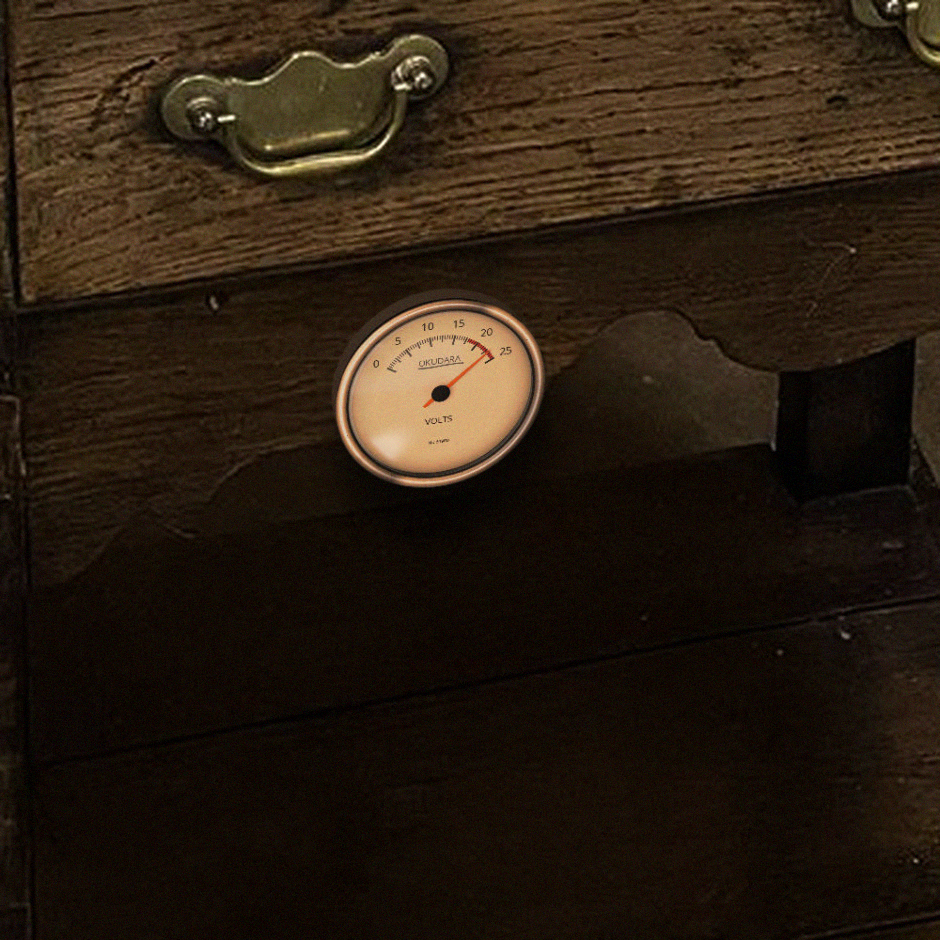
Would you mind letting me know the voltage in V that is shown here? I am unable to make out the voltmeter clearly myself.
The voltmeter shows 22.5 V
